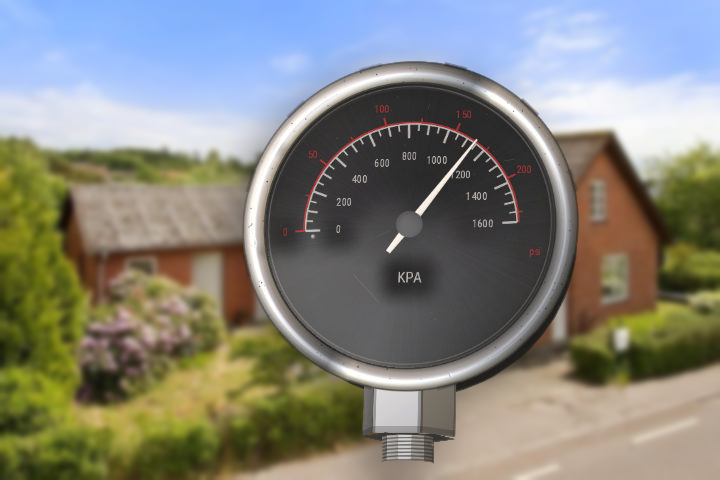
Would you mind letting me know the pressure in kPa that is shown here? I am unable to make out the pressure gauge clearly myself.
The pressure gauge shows 1150 kPa
